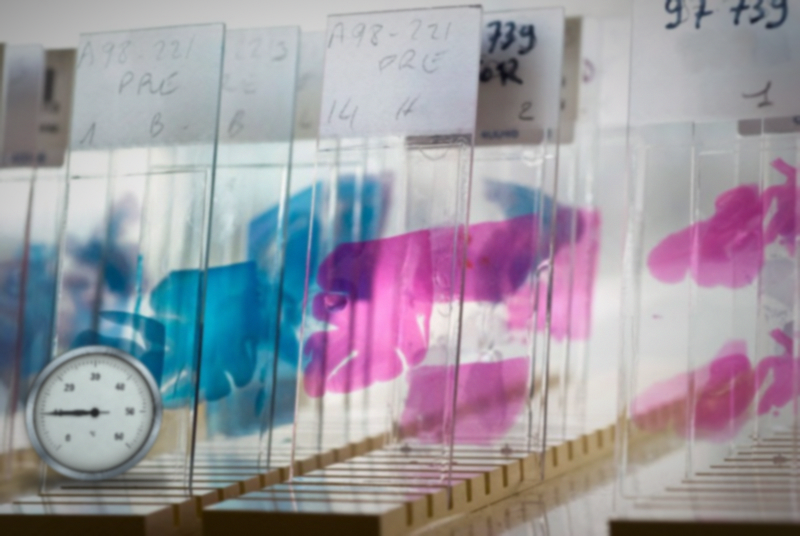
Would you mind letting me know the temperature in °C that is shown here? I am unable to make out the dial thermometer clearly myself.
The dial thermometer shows 10 °C
